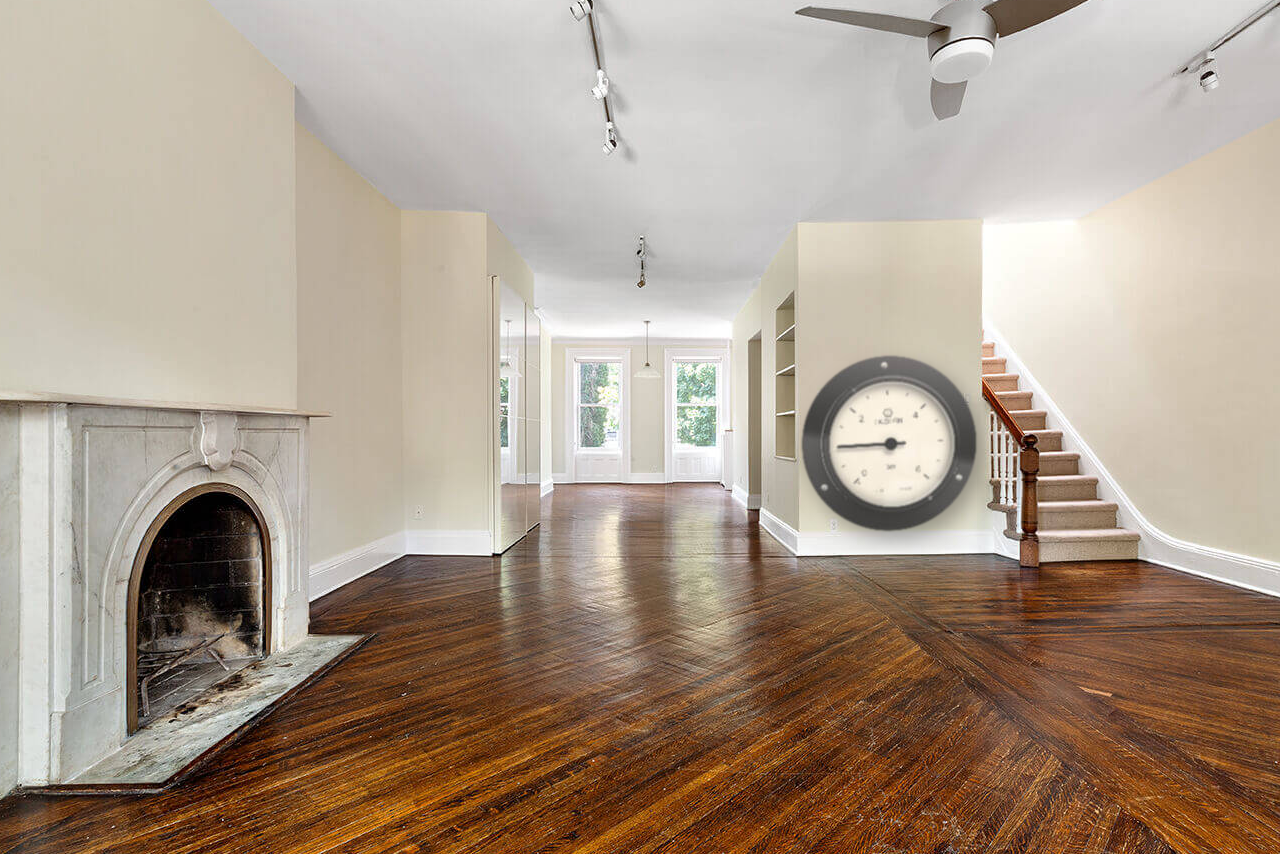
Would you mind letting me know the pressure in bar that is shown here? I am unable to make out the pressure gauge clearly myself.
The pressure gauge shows 1 bar
